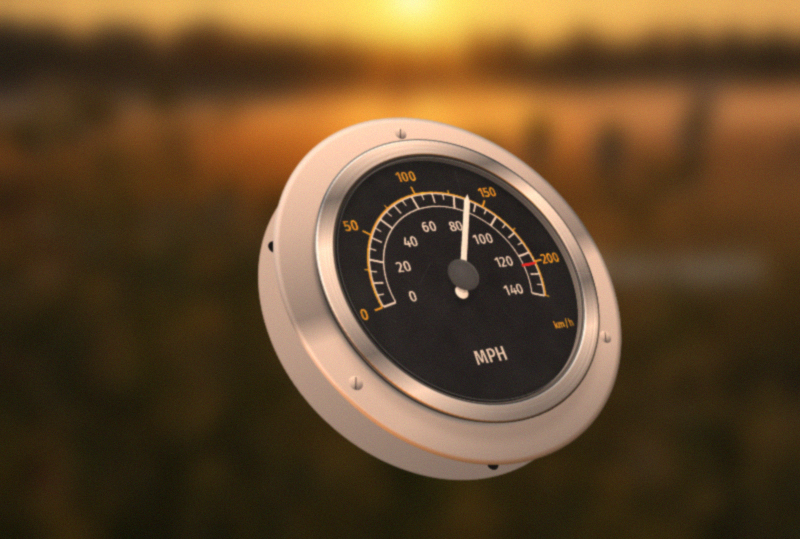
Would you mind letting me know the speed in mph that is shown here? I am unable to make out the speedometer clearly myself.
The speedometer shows 85 mph
